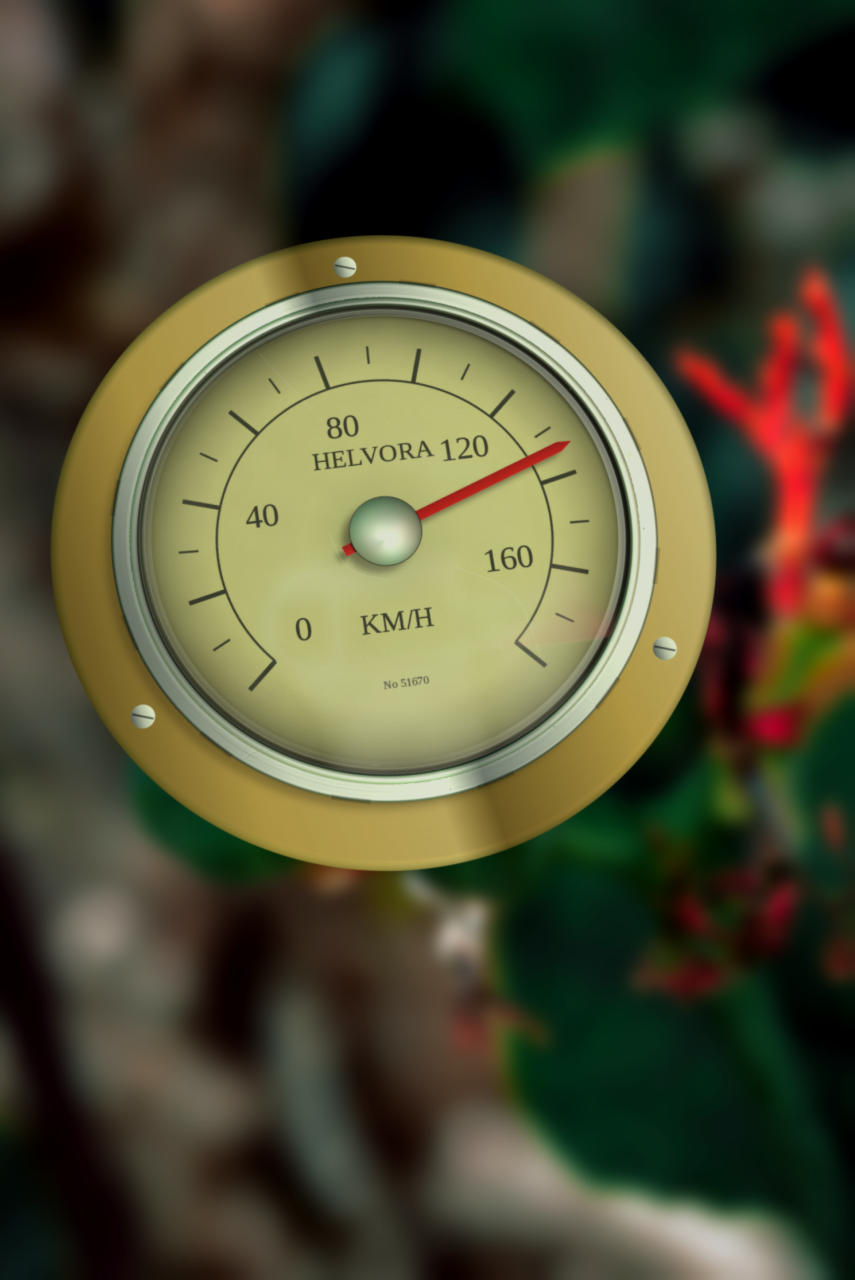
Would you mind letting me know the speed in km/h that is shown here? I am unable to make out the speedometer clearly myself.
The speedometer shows 135 km/h
